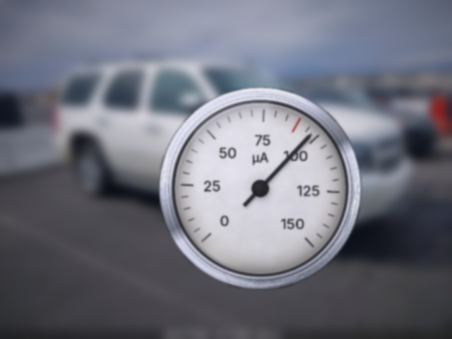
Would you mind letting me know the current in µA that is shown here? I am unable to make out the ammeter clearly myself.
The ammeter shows 97.5 µA
